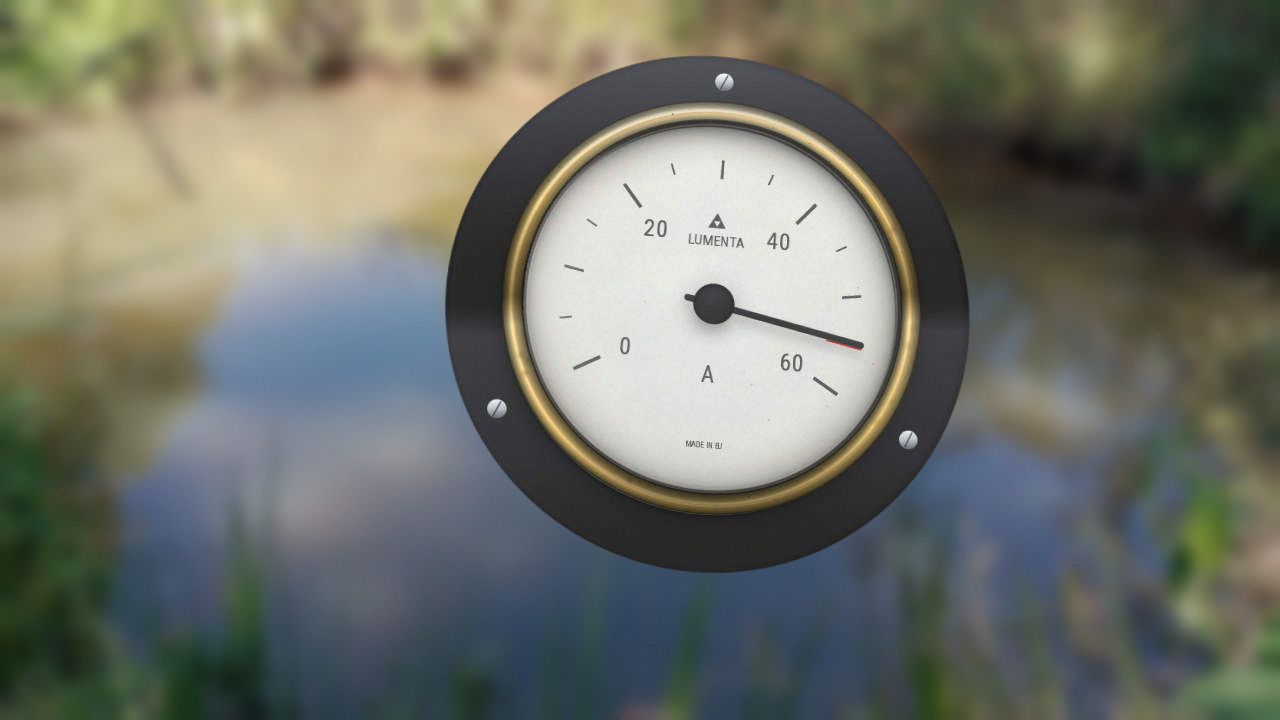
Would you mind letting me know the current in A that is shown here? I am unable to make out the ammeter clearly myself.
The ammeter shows 55 A
